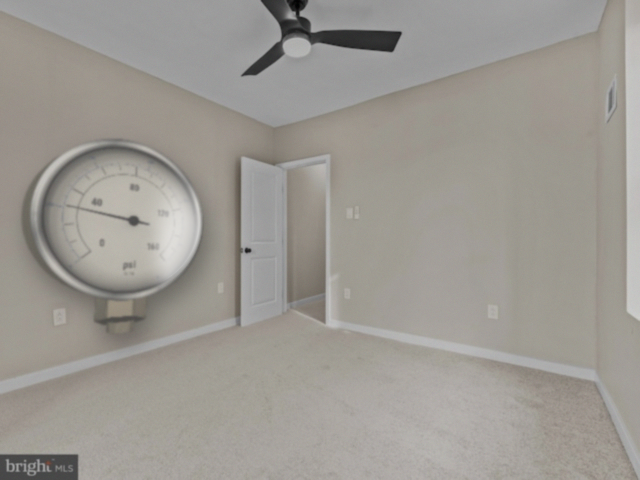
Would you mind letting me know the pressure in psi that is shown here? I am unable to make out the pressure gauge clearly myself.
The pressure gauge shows 30 psi
